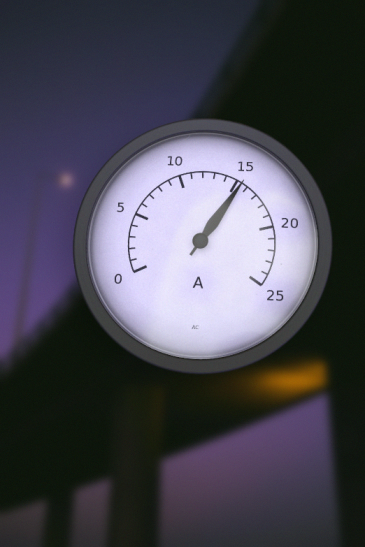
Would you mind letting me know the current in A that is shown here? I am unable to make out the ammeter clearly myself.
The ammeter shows 15.5 A
